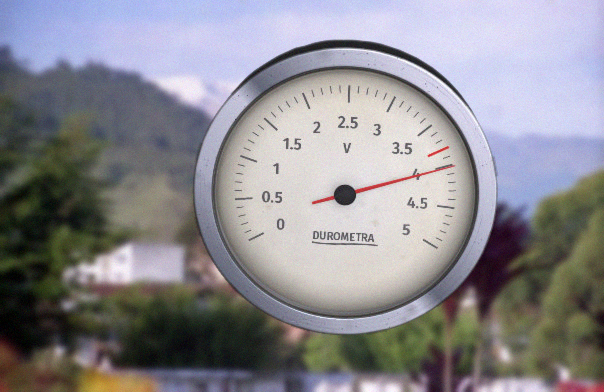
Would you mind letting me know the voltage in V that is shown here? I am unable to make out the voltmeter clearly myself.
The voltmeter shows 4 V
